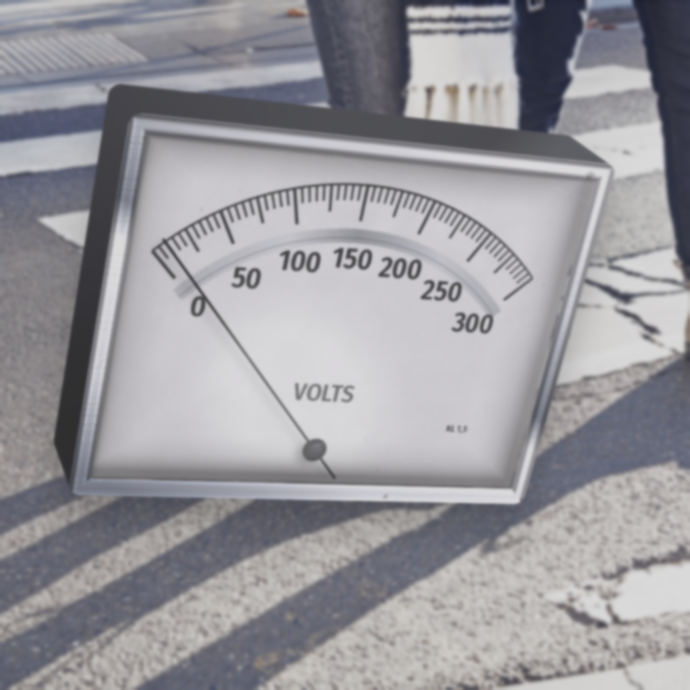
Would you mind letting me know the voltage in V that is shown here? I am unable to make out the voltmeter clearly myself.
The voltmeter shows 10 V
